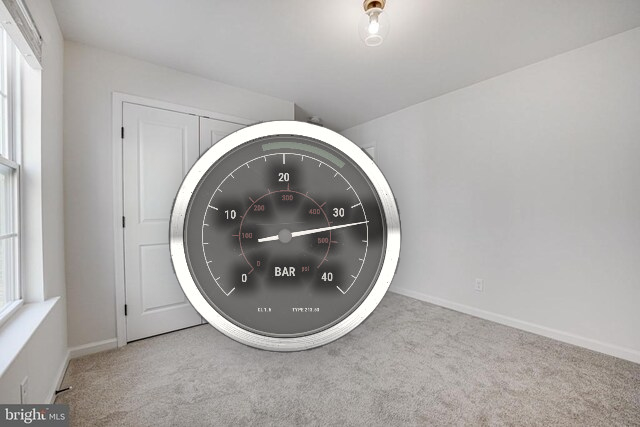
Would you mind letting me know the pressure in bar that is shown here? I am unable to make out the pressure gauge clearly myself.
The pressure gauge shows 32 bar
